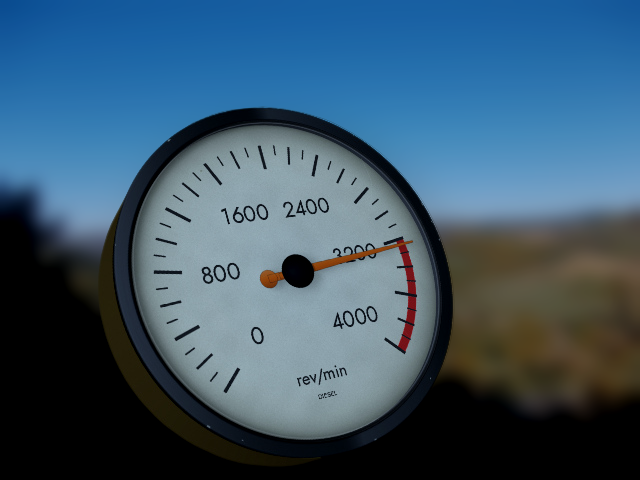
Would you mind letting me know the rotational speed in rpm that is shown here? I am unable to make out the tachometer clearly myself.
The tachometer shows 3250 rpm
